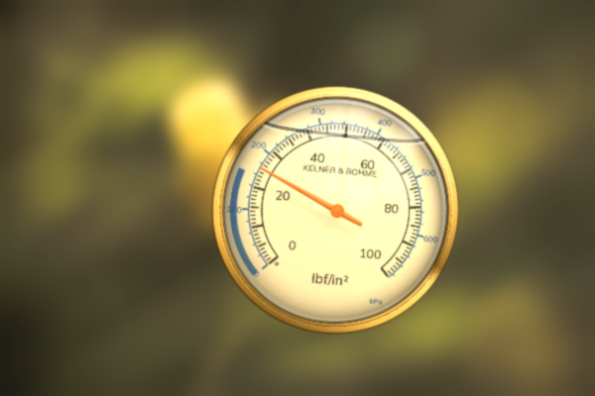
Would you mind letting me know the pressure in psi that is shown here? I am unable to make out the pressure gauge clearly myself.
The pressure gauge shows 25 psi
